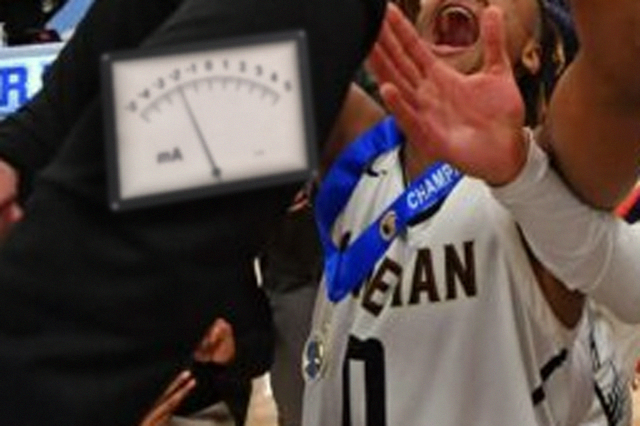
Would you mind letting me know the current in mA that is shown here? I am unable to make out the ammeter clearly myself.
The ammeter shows -2 mA
